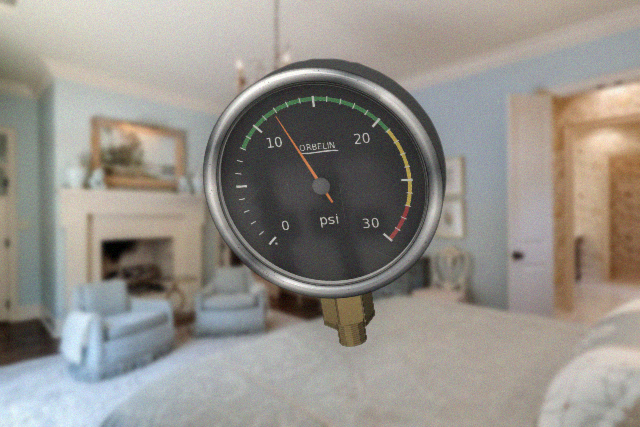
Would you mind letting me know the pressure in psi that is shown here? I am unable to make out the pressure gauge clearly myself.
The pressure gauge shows 12 psi
